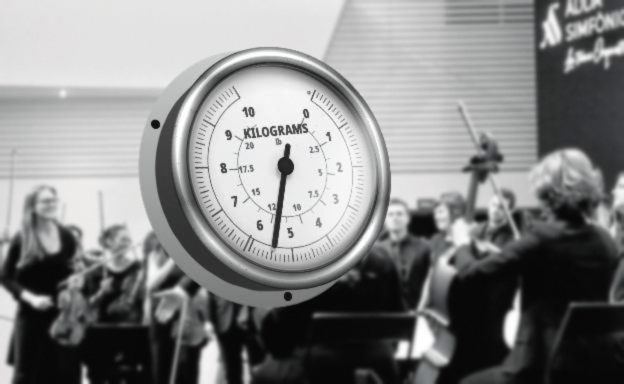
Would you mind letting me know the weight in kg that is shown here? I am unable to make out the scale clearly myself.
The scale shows 5.5 kg
